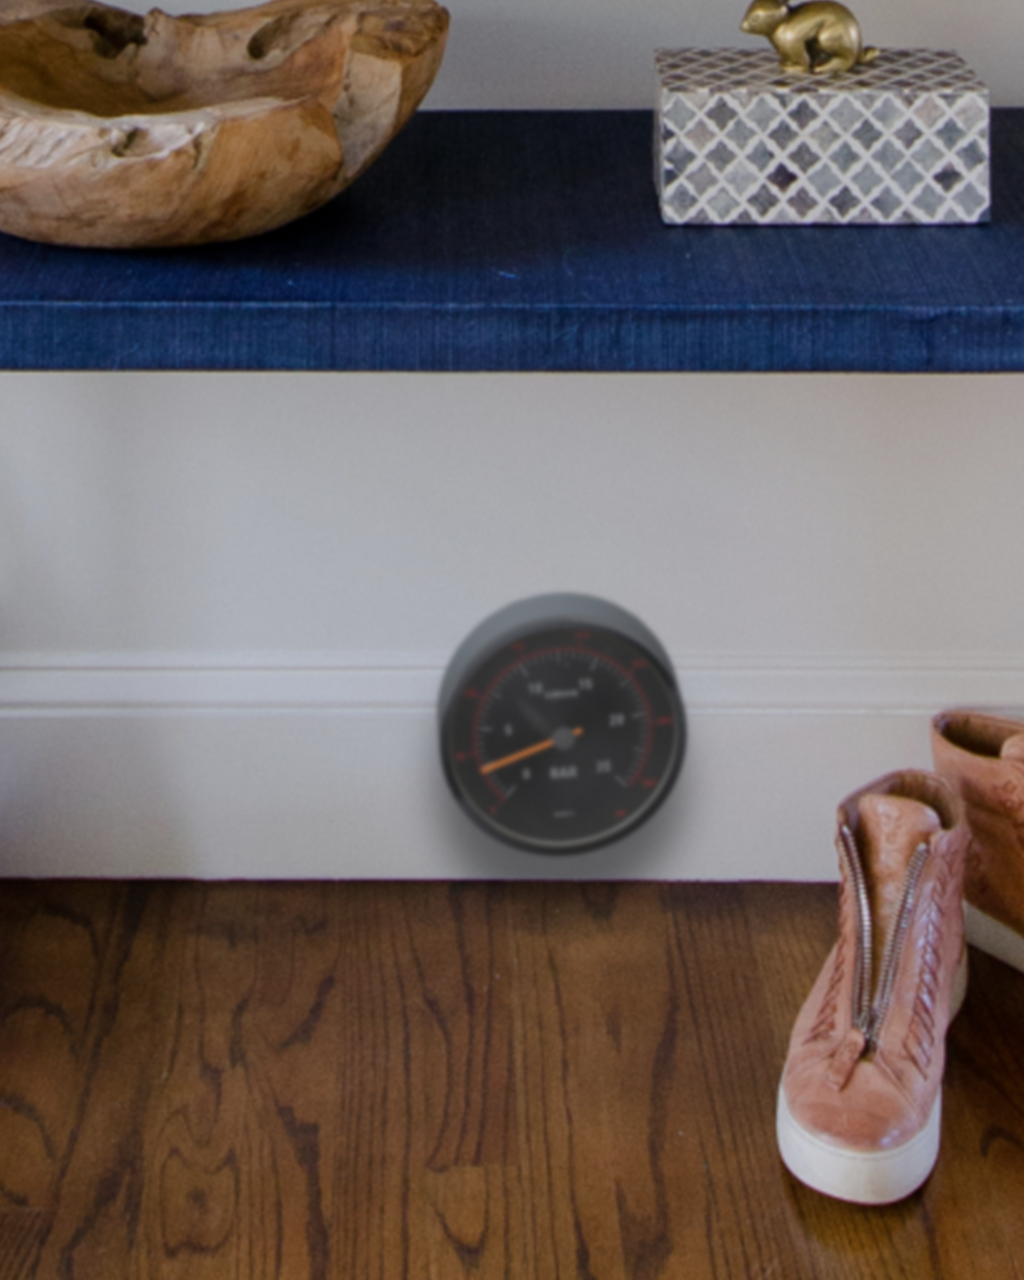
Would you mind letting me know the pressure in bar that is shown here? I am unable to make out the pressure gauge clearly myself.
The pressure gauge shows 2.5 bar
